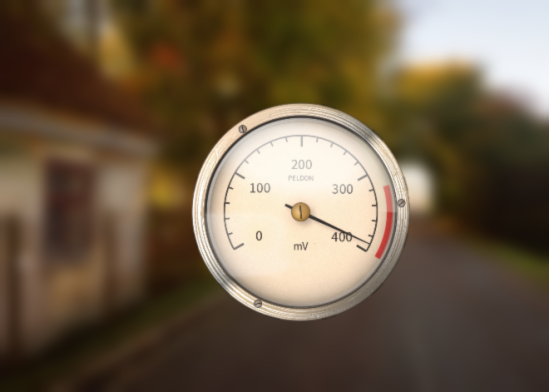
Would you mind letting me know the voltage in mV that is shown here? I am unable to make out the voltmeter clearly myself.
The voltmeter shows 390 mV
